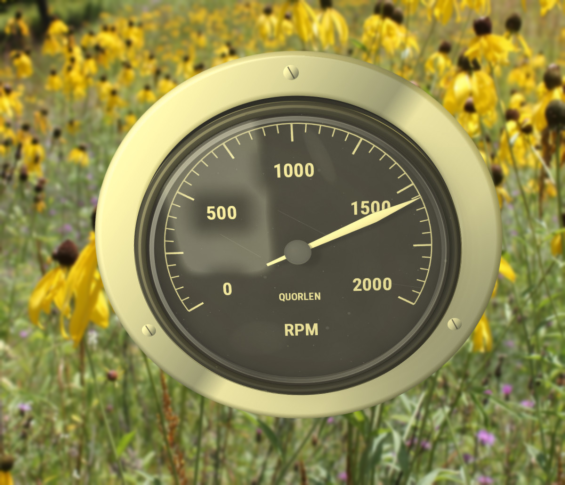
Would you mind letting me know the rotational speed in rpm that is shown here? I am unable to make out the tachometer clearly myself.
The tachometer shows 1550 rpm
